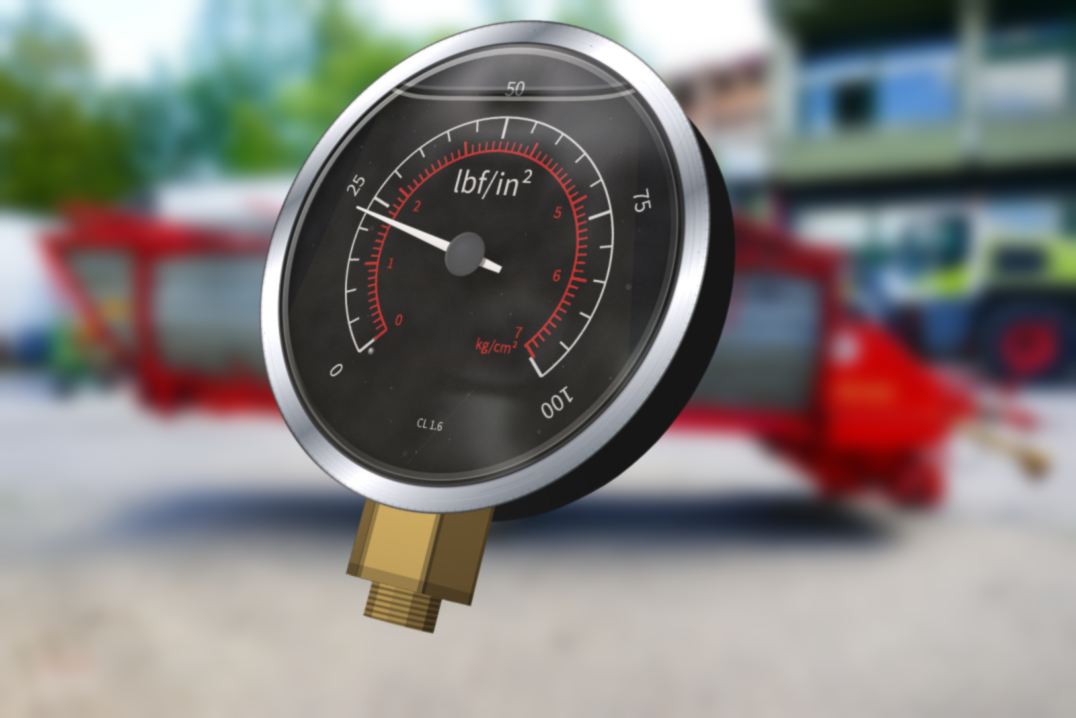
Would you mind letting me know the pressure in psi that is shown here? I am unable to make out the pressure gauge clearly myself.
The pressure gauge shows 22.5 psi
